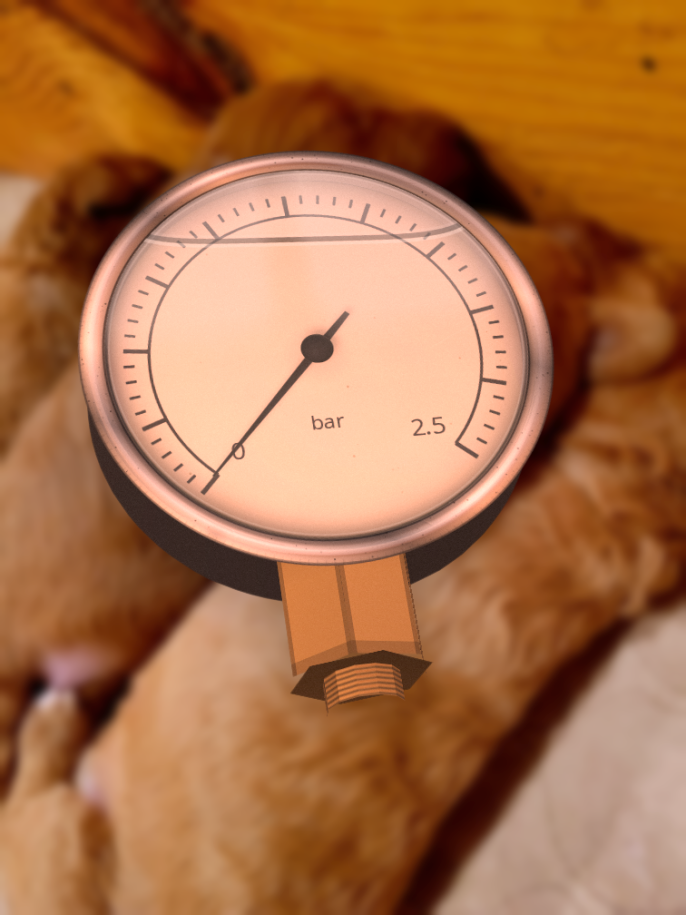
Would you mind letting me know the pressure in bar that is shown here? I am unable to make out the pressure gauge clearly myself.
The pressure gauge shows 0 bar
